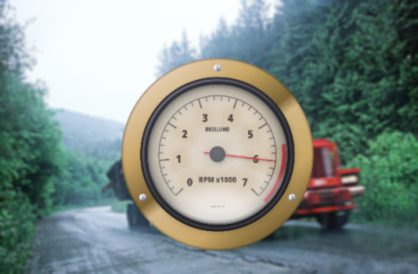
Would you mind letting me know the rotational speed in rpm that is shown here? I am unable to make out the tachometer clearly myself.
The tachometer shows 6000 rpm
